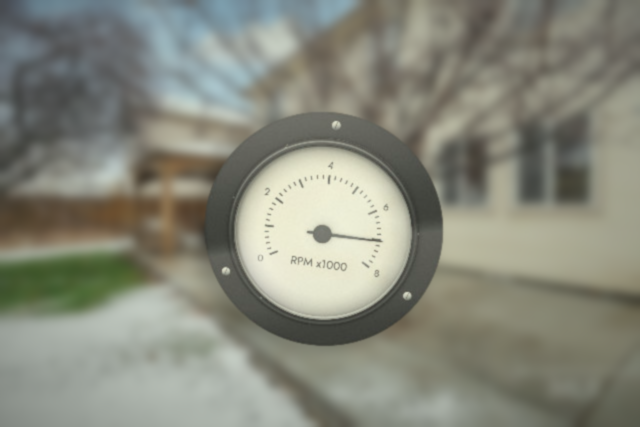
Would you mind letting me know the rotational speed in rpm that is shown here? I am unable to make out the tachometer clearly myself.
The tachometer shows 7000 rpm
